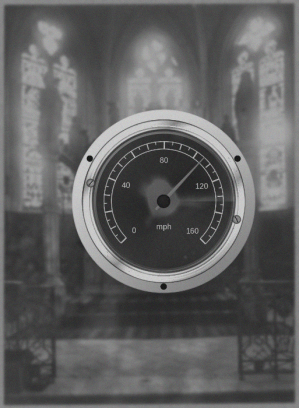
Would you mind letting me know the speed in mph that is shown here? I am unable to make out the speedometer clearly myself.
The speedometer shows 105 mph
